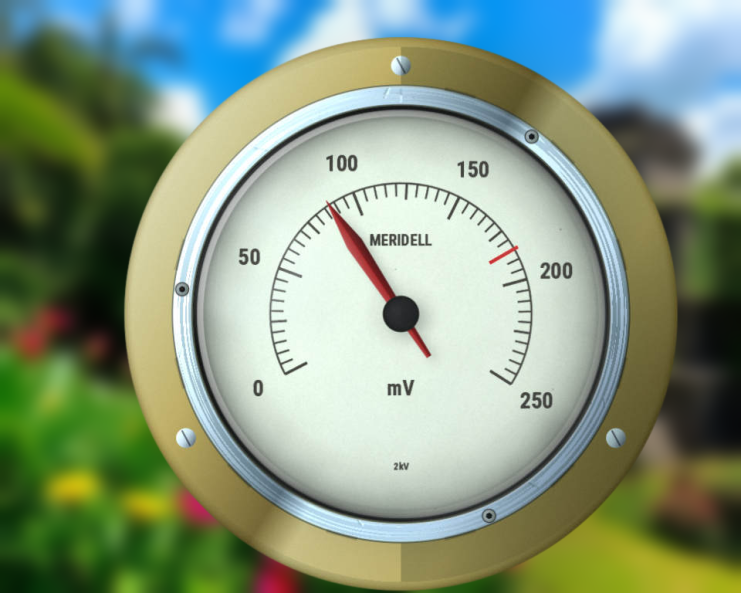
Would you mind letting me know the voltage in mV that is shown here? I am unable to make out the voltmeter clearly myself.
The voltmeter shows 87.5 mV
